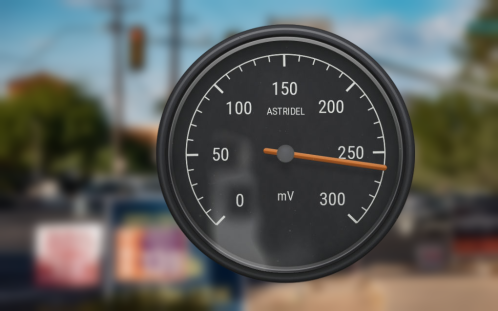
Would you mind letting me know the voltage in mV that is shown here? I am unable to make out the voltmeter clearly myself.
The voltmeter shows 260 mV
